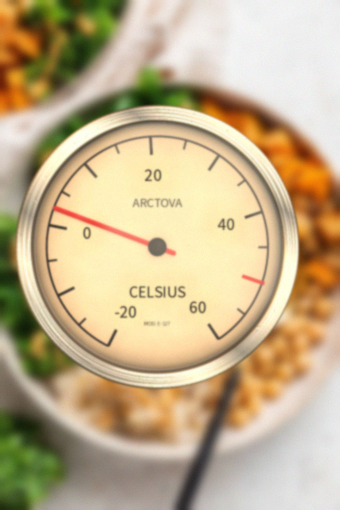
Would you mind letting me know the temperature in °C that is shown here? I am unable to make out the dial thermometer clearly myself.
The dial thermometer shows 2.5 °C
